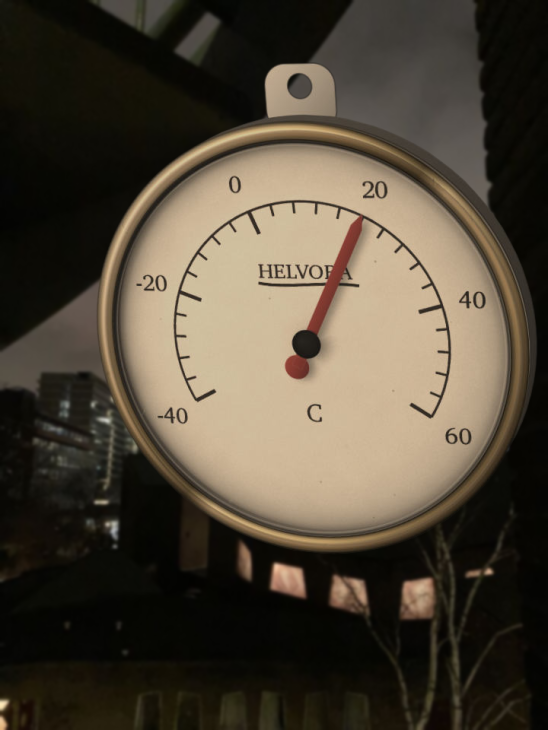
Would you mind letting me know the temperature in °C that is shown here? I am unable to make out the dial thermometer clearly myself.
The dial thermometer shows 20 °C
